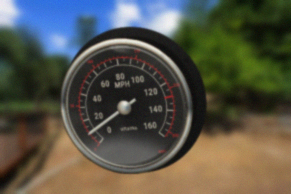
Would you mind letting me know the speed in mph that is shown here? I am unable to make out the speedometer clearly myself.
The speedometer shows 10 mph
